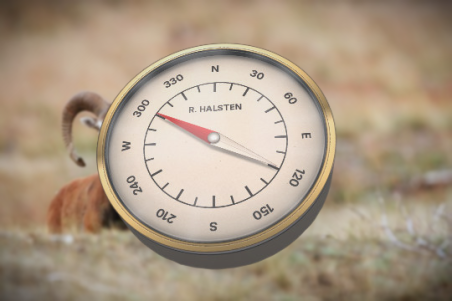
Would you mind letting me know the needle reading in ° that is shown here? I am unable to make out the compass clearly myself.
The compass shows 300 °
